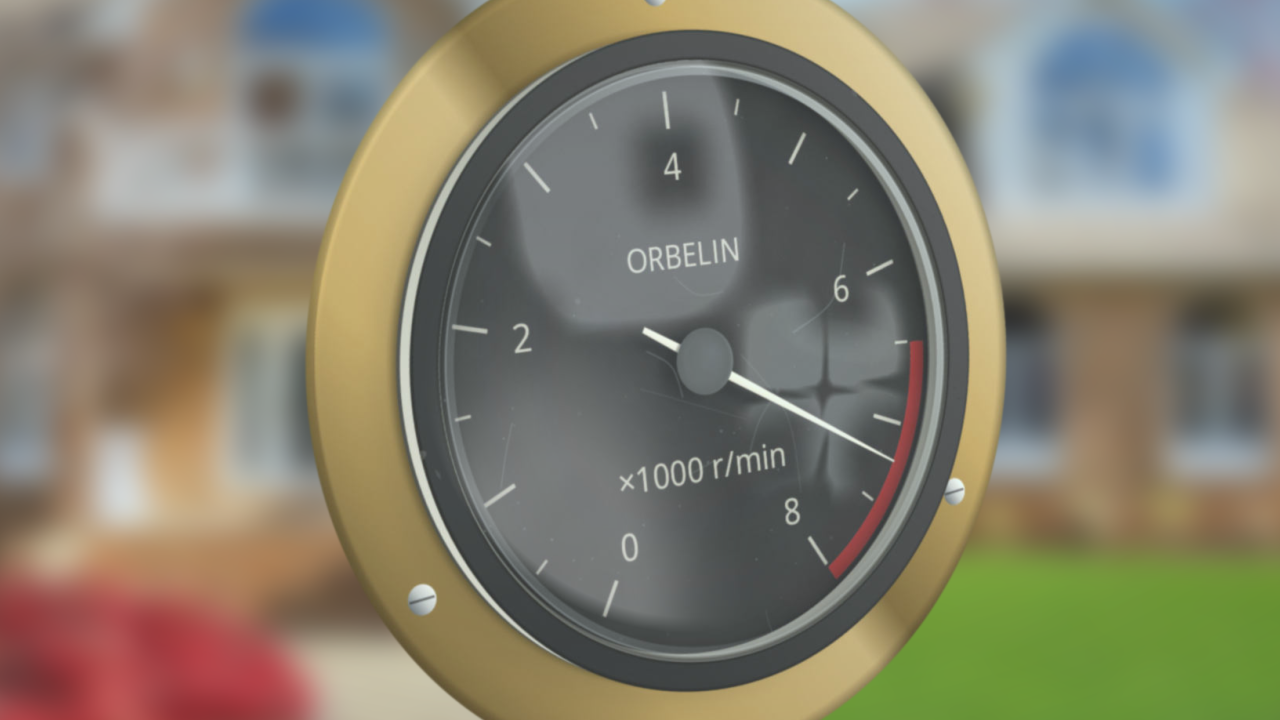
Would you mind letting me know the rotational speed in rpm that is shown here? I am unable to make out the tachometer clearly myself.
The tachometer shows 7250 rpm
